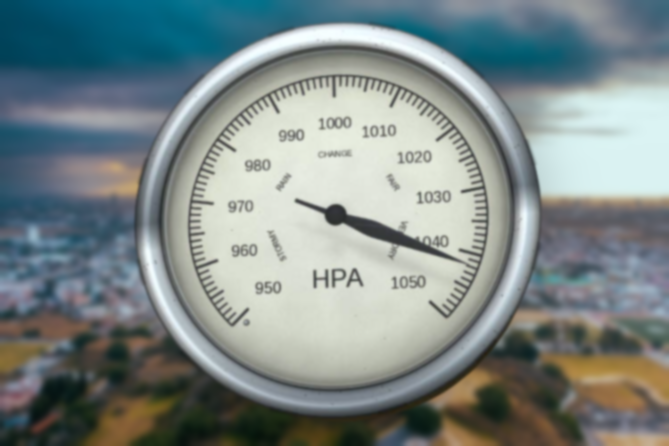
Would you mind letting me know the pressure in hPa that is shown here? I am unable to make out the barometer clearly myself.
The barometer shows 1042 hPa
